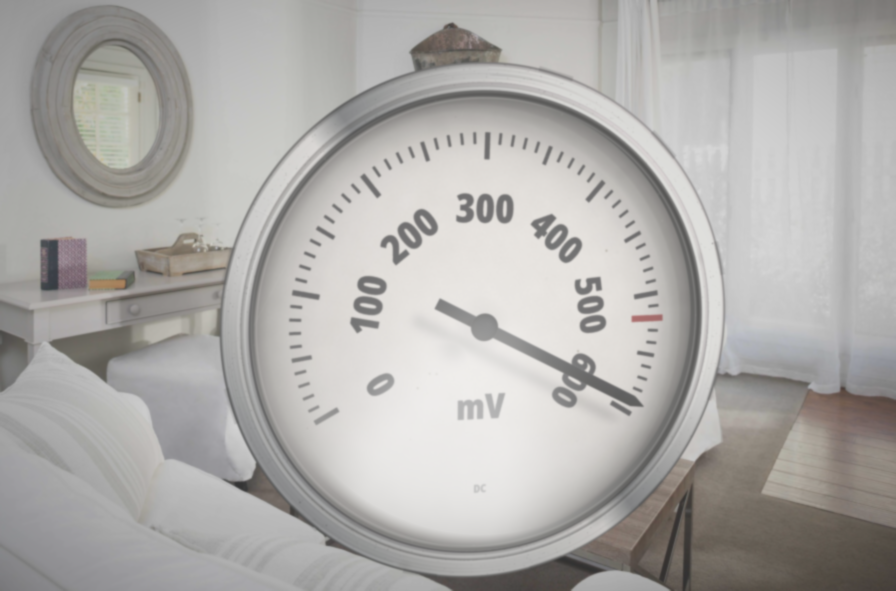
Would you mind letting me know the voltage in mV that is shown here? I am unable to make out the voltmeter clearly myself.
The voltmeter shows 590 mV
